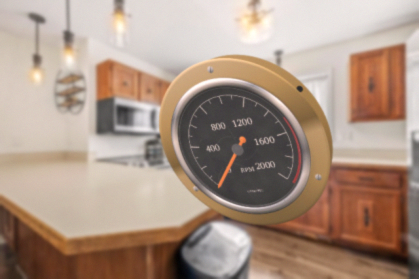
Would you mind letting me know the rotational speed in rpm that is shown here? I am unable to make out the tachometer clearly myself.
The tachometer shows 0 rpm
